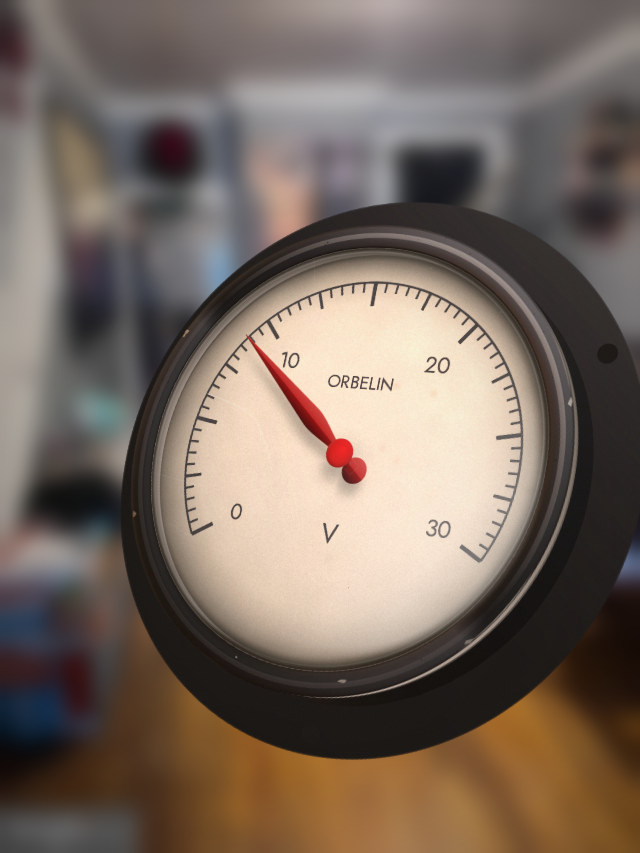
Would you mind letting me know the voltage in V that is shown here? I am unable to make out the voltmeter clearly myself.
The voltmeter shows 9 V
